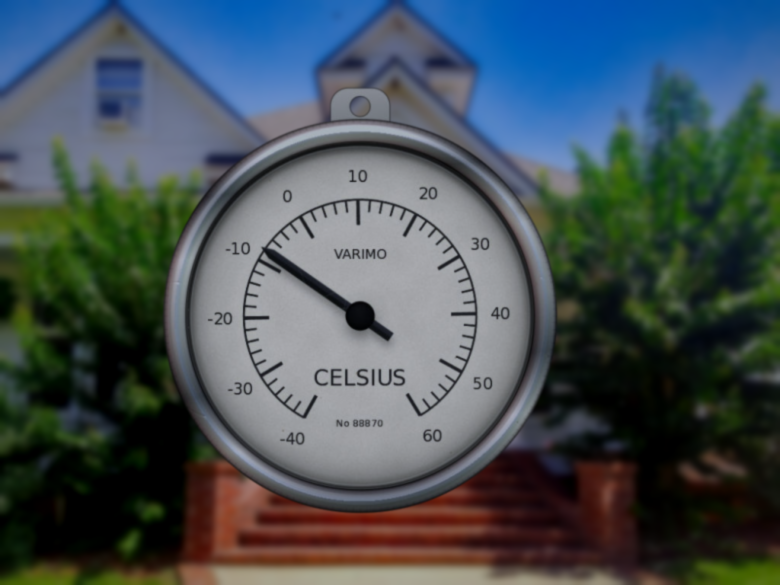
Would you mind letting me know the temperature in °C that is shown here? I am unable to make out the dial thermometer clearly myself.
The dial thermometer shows -8 °C
